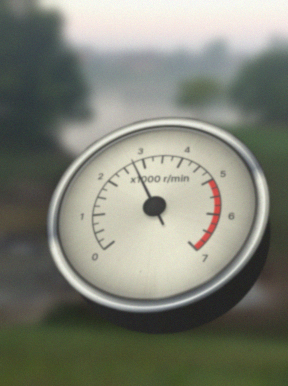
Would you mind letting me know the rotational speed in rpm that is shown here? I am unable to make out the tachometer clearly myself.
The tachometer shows 2750 rpm
